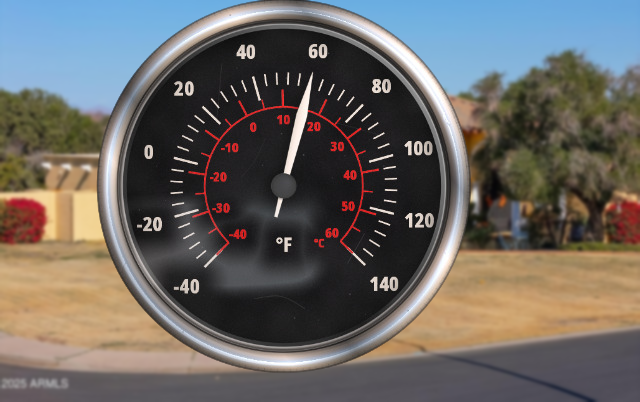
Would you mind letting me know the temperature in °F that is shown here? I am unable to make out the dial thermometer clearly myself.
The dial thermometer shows 60 °F
